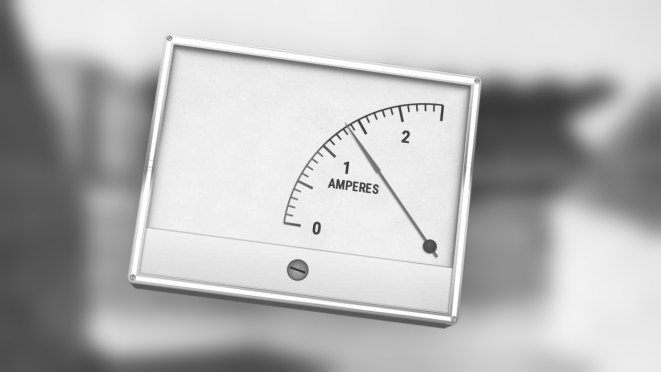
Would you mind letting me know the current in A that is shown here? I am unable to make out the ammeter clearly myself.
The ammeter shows 1.35 A
